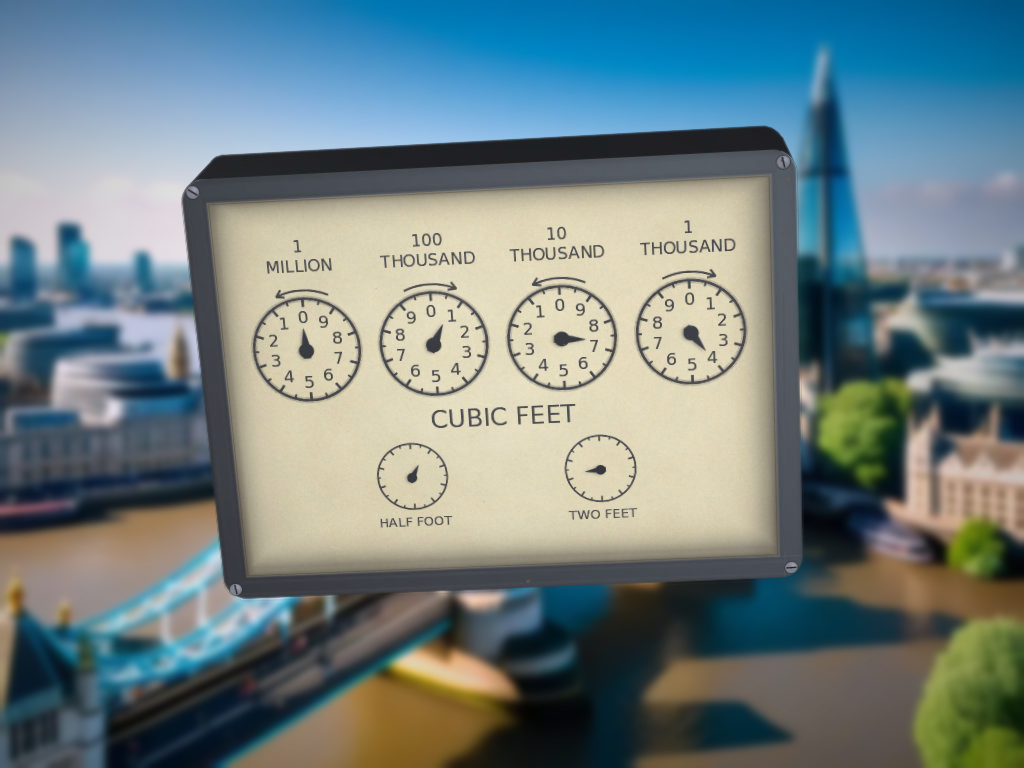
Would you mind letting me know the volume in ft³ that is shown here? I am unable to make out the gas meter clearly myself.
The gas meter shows 7400 ft³
